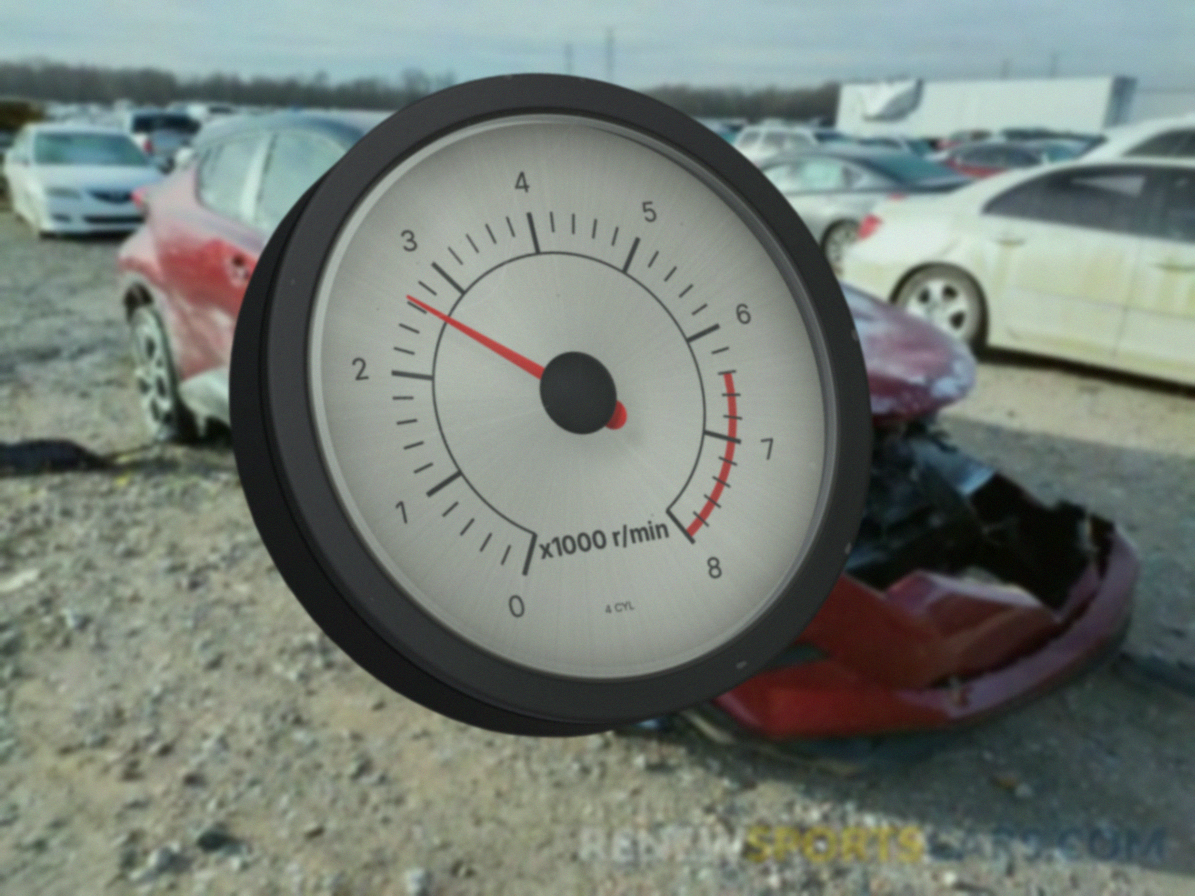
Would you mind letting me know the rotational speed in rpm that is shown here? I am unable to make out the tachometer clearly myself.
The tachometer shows 2600 rpm
